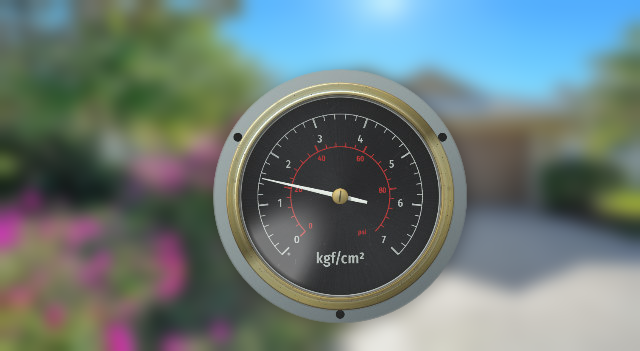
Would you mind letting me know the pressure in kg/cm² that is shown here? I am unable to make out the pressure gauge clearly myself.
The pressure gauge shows 1.5 kg/cm²
